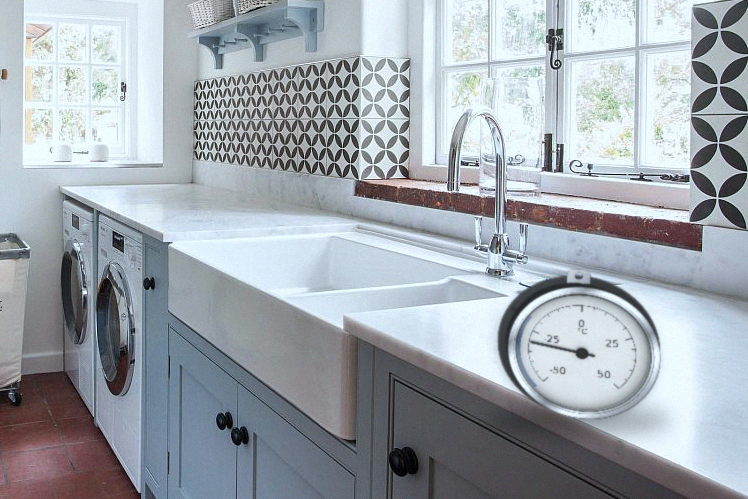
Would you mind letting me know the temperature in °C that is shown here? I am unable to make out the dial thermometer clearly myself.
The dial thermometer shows -30 °C
